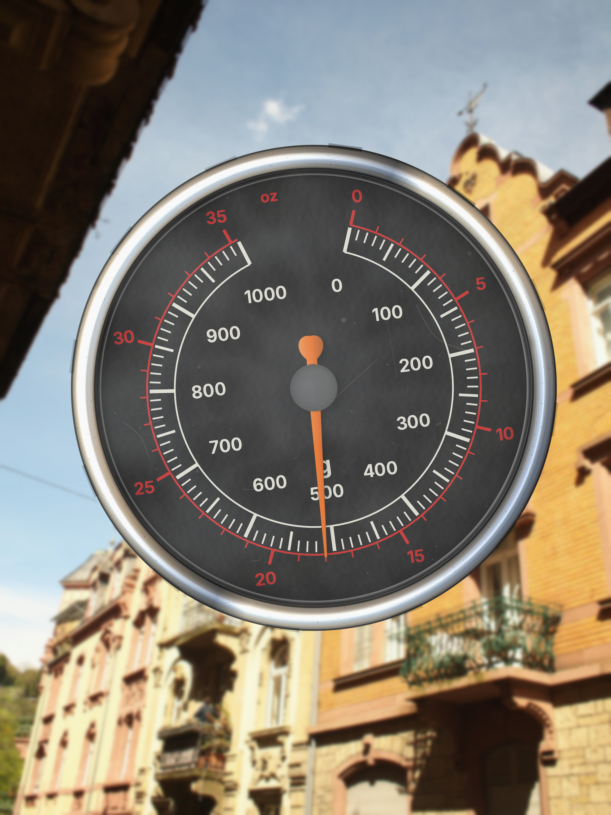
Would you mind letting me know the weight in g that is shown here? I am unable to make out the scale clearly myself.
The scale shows 510 g
